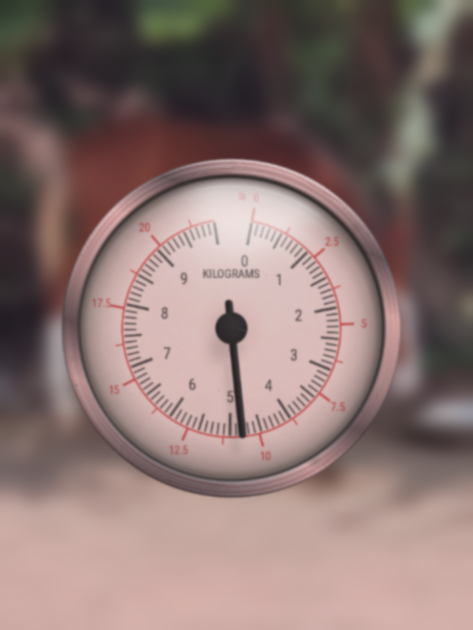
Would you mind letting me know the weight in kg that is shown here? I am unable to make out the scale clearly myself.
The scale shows 4.8 kg
